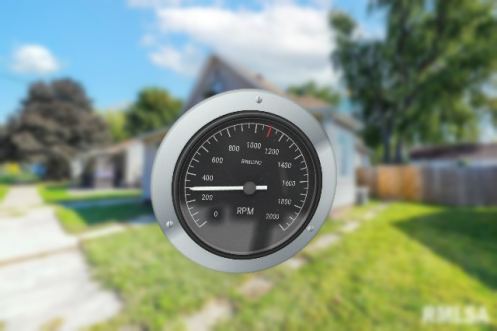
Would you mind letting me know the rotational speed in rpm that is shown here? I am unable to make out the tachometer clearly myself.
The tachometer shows 300 rpm
